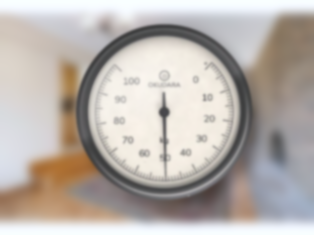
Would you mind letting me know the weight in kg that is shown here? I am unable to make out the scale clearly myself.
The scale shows 50 kg
